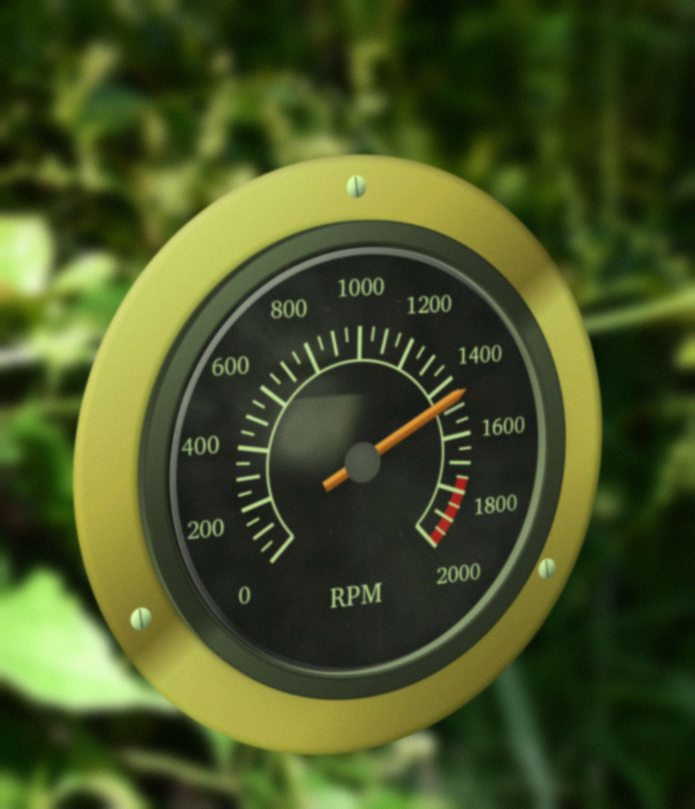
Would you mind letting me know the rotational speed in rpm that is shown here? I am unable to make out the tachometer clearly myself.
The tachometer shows 1450 rpm
